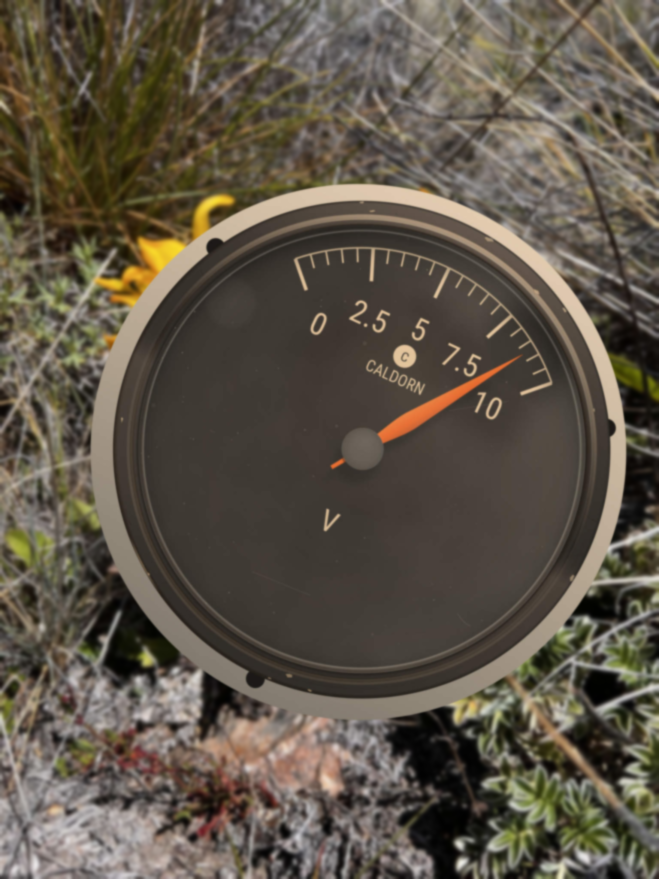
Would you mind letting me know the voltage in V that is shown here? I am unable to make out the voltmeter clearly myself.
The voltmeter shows 8.75 V
